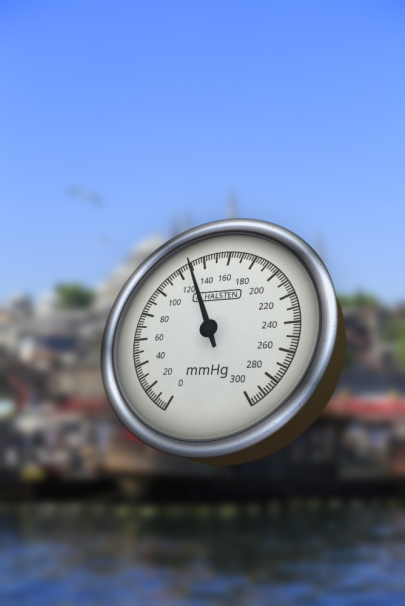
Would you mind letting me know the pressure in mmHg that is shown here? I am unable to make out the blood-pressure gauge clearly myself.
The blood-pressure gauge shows 130 mmHg
